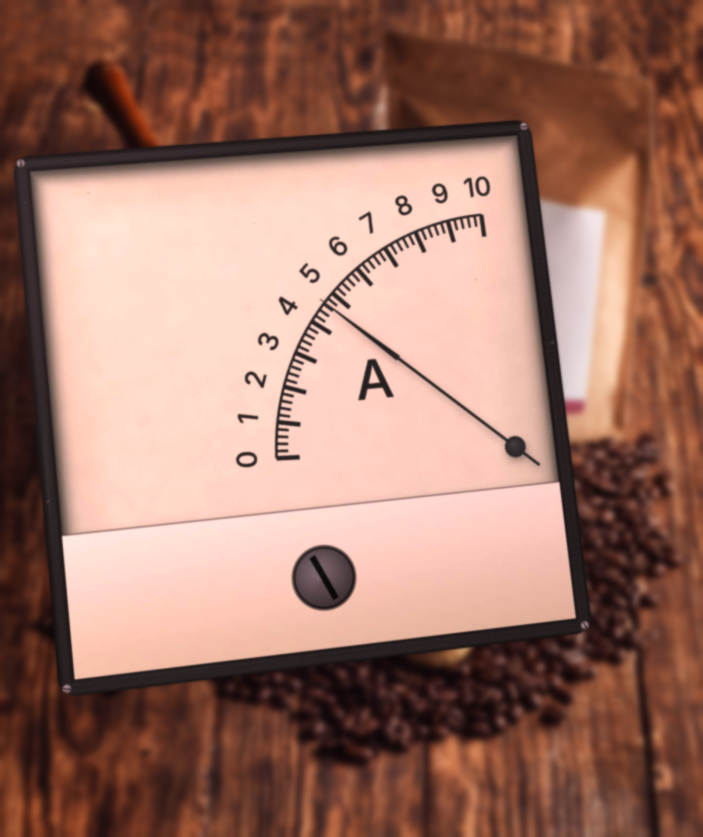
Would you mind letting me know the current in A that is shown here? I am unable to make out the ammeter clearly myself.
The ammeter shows 4.6 A
